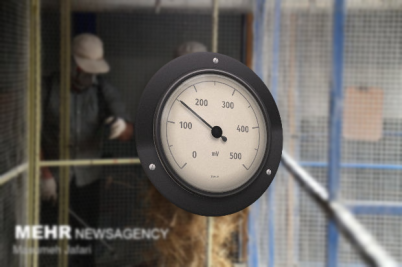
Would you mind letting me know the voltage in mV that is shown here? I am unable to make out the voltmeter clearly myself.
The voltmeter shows 150 mV
